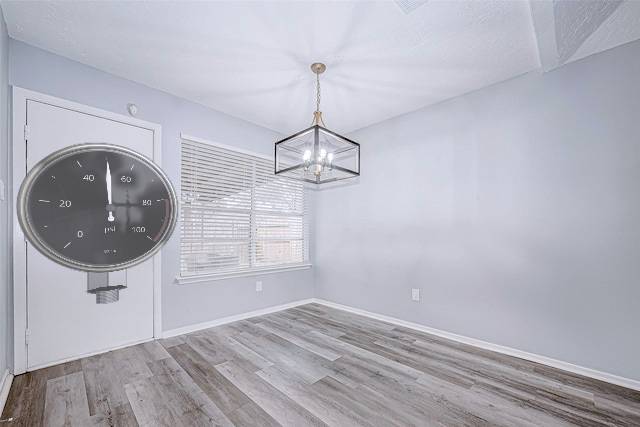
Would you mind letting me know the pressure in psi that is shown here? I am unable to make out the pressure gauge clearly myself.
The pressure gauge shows 50 psi
